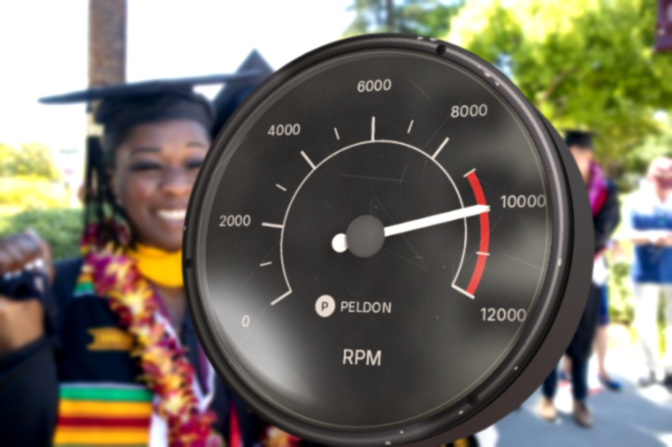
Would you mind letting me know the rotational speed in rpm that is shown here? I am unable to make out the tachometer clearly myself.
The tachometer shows 10000 rpm
